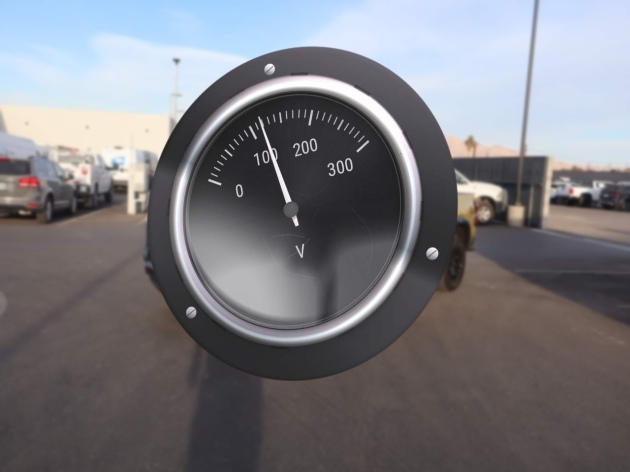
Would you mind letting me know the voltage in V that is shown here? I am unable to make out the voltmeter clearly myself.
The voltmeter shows 120 V
